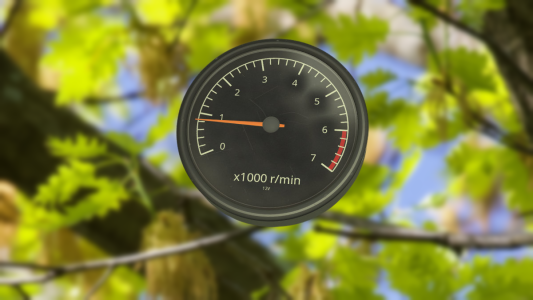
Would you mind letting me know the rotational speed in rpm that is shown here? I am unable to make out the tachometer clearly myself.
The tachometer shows 800 rpm
